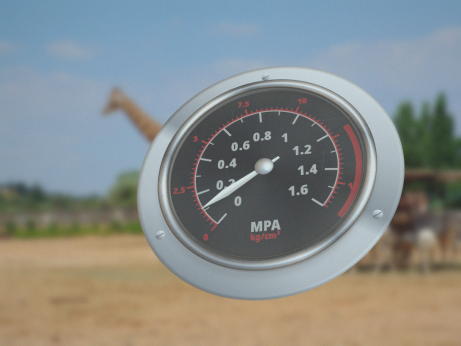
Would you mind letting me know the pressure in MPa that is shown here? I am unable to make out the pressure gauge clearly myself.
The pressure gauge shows 0.1 MPa
